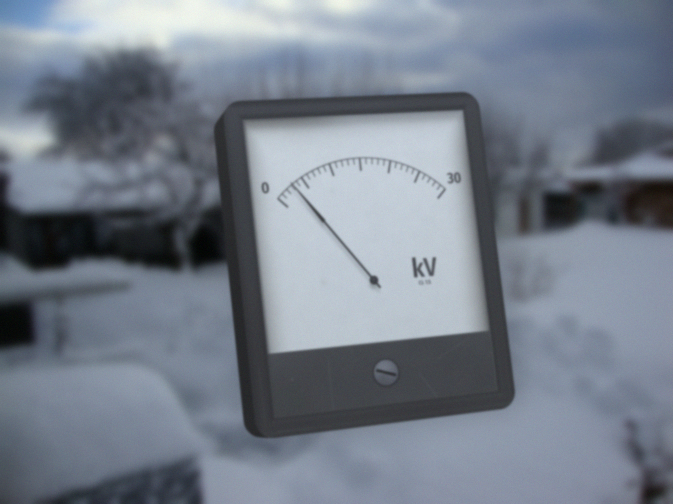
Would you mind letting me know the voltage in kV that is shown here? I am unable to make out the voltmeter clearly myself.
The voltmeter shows 3 kV
